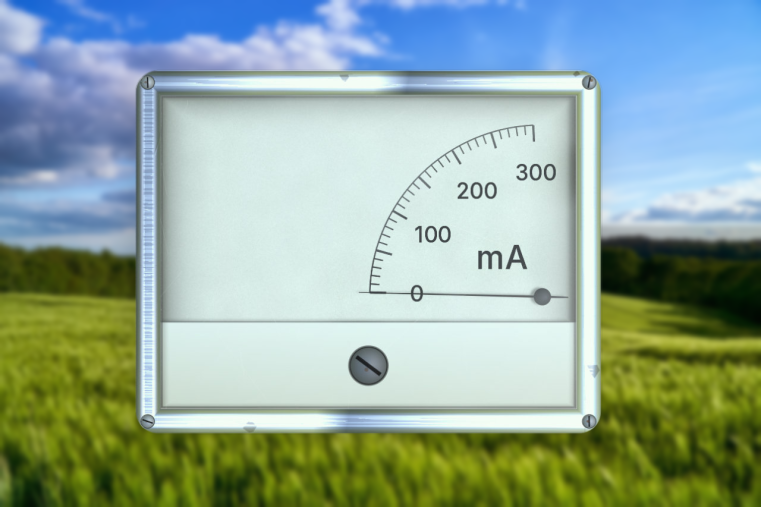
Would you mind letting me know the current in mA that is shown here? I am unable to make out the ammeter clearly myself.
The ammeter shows 0 mA
